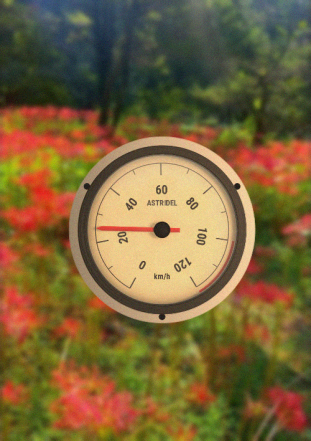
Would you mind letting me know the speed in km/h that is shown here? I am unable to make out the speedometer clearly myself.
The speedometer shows 25 km/h
